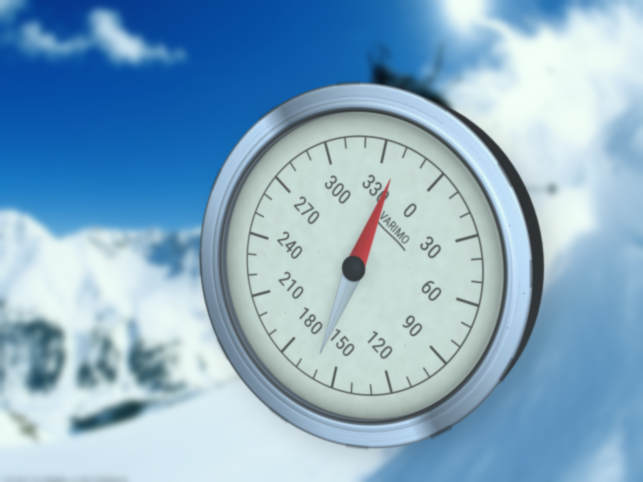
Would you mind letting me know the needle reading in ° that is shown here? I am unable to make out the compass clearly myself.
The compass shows 340 °
